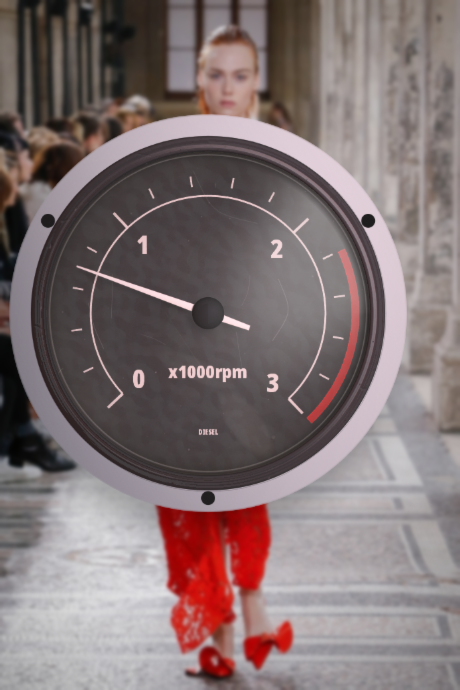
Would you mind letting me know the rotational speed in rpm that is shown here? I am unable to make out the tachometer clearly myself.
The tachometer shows 700 rpm
